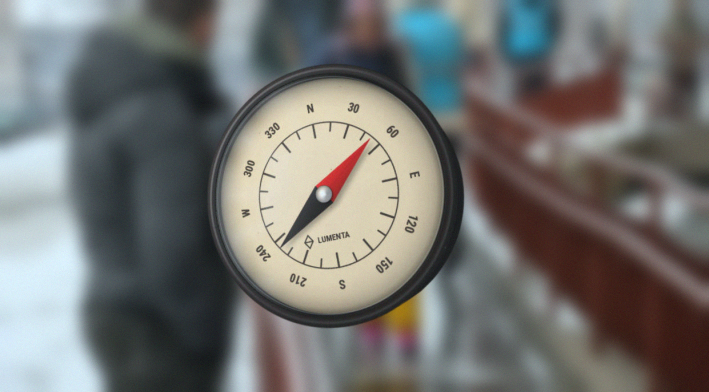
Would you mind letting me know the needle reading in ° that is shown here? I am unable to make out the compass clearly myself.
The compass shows 52.5 °
